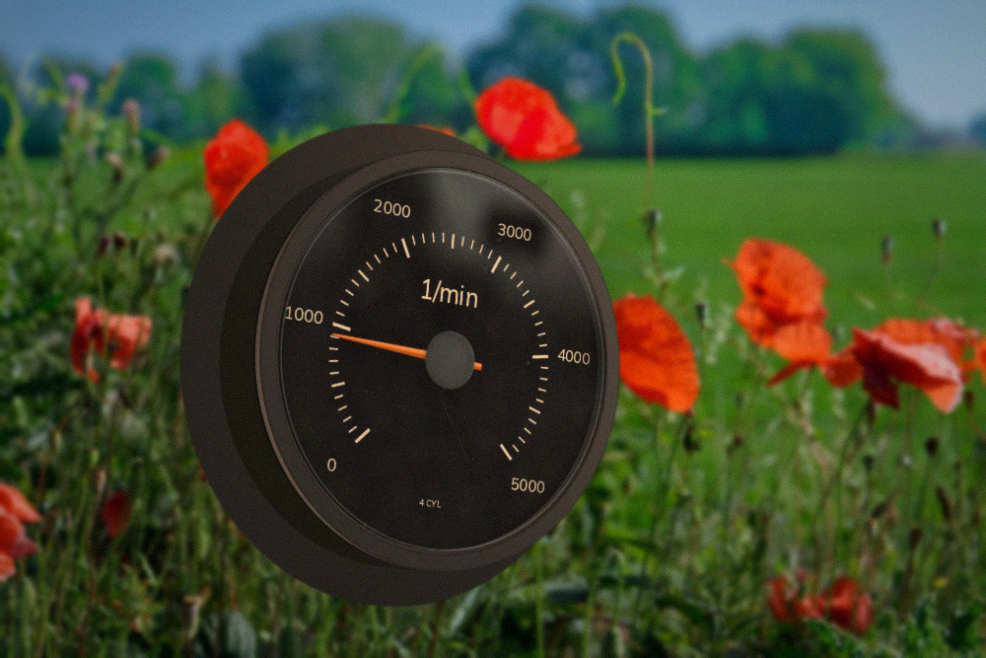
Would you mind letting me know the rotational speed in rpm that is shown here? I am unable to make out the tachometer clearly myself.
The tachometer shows 900 rpm
